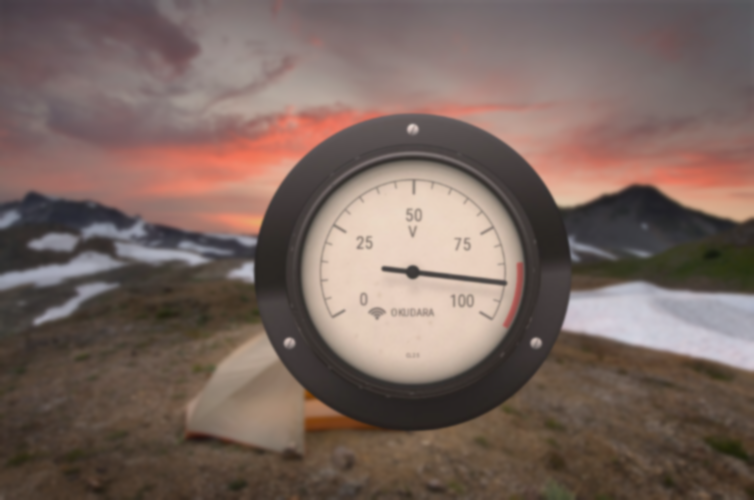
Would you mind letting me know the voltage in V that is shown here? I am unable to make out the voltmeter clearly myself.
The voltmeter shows 90 V
